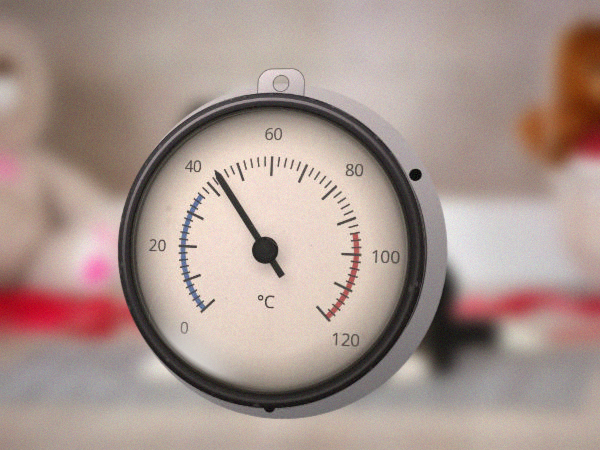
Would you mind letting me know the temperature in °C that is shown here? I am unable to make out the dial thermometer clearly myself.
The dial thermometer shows 44 °C
